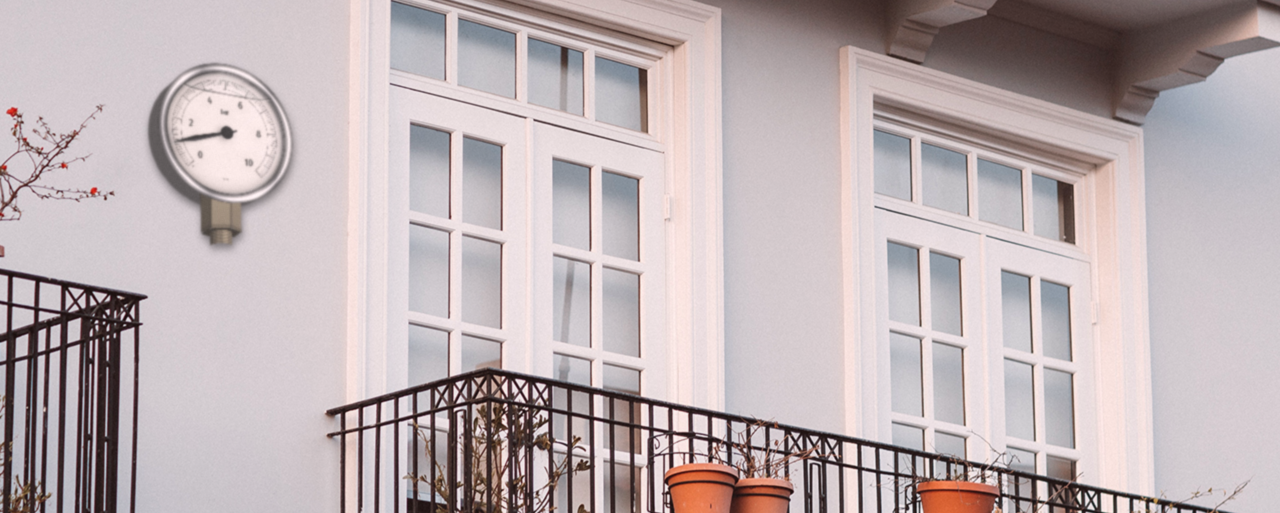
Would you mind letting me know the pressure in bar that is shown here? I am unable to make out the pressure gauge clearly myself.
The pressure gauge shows 1 bar
